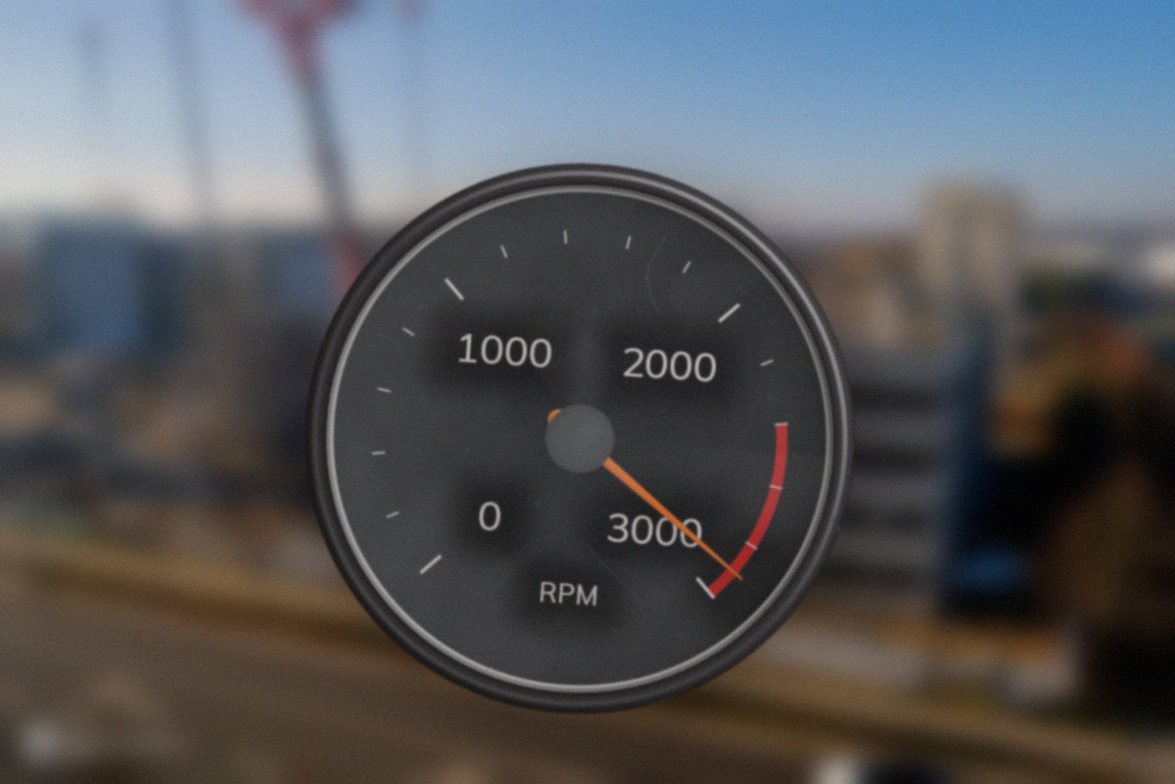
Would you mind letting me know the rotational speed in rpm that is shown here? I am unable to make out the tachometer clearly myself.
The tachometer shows 2900 rpm
